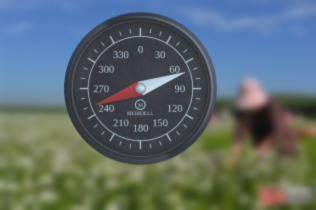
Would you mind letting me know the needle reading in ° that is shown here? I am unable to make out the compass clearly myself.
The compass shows 250 °
